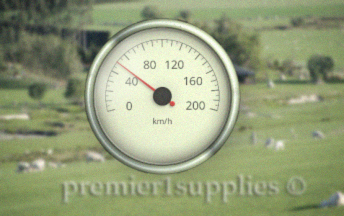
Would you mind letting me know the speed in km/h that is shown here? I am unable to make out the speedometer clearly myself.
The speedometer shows 50 km/h
